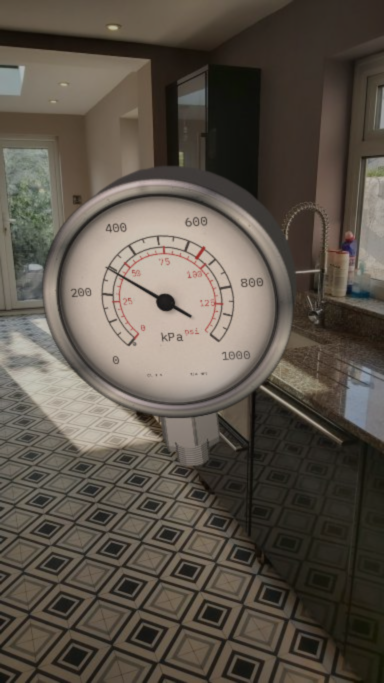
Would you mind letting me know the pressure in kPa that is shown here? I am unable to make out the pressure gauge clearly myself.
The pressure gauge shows 300 kPa
